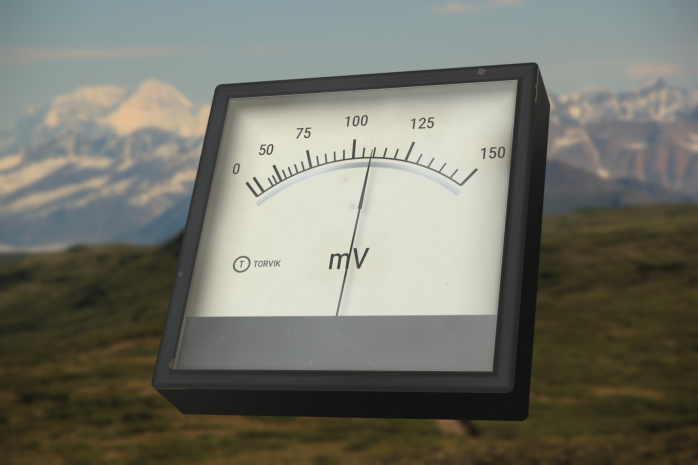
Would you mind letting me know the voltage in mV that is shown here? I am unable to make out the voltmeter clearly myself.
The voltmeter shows 110 mV
